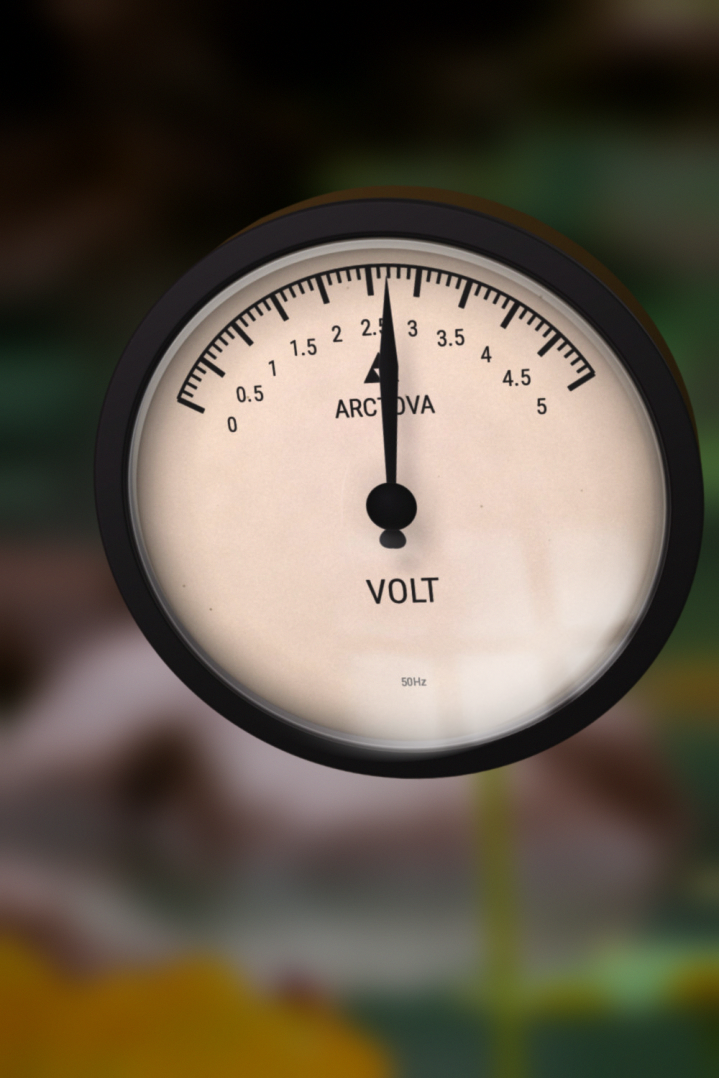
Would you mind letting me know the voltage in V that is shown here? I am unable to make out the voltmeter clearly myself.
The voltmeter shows 2.7 V
